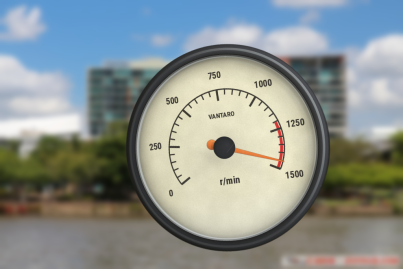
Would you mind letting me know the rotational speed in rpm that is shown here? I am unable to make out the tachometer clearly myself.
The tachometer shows 1450 rpm
